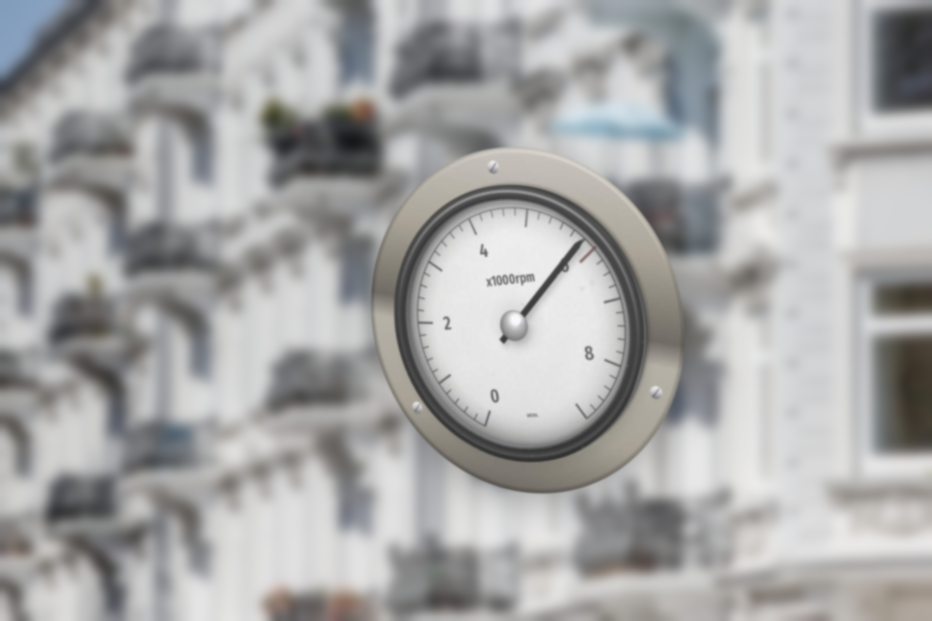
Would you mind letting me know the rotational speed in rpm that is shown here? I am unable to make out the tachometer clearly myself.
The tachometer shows 6000 rpm
